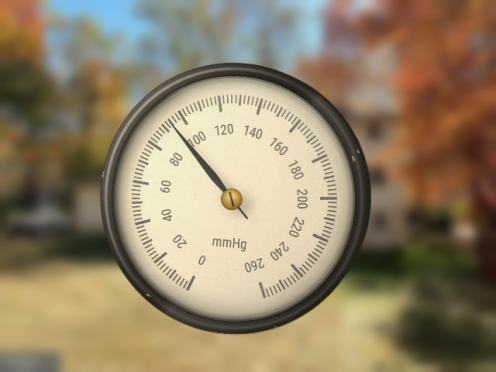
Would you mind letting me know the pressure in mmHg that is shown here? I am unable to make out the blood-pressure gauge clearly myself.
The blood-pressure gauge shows 94 mmHg
